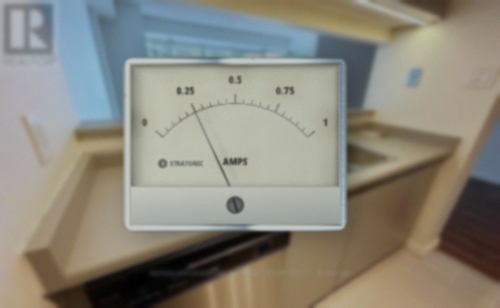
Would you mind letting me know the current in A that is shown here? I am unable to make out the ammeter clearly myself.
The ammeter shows 0.25 A
